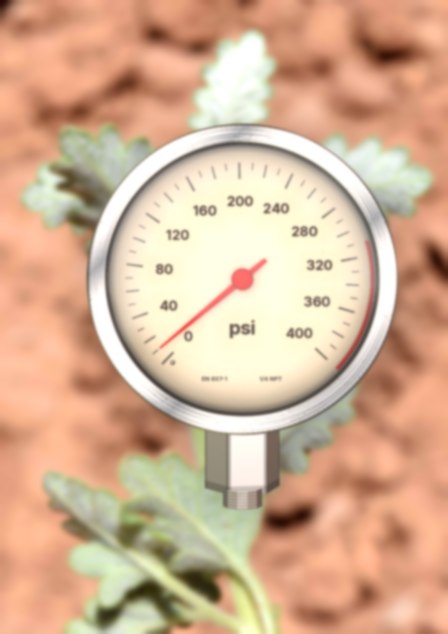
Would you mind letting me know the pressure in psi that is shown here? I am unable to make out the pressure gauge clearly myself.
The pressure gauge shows 10 psi
